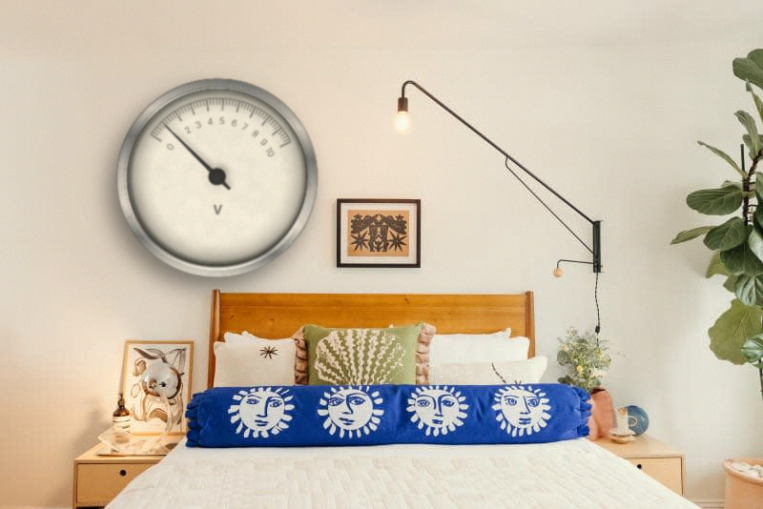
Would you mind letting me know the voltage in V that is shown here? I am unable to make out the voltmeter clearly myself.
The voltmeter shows 1 V
